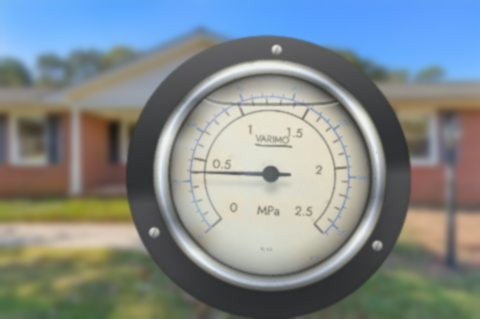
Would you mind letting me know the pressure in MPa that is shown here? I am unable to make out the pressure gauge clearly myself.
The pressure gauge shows 0.4 MPa
